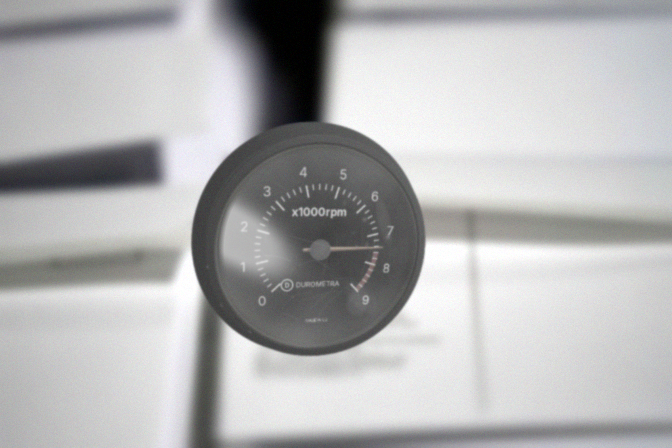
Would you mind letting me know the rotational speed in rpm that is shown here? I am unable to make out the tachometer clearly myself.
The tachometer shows 7400 rpm
